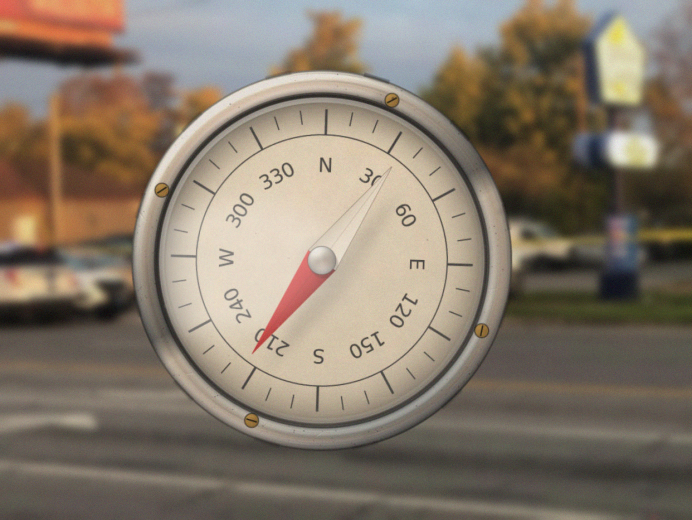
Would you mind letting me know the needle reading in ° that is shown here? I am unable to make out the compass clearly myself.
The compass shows 215 °
